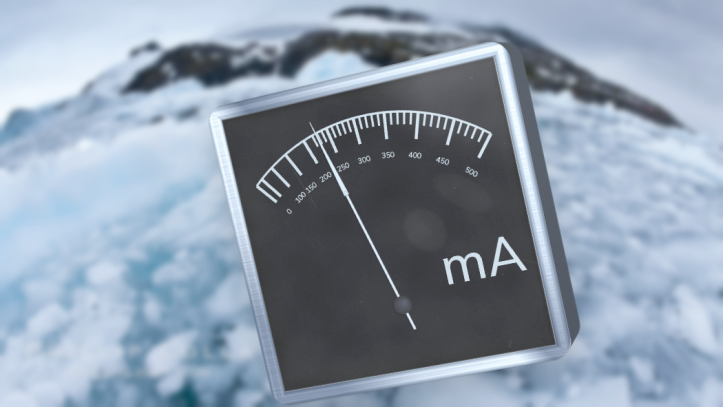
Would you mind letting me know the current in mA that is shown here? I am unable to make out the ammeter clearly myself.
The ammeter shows 230 mA
